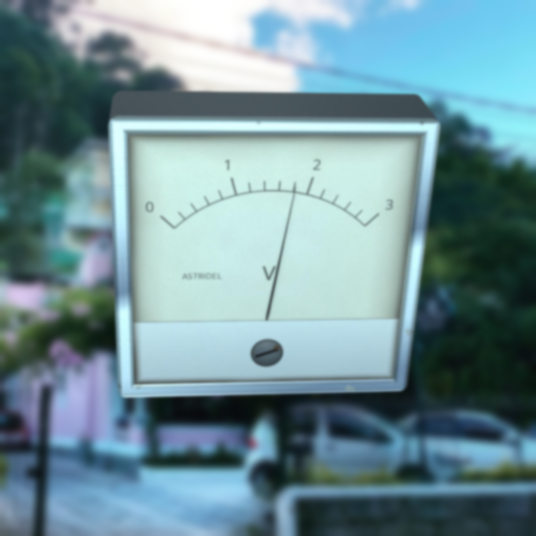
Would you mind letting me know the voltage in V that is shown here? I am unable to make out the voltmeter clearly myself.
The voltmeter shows 1.8 V
